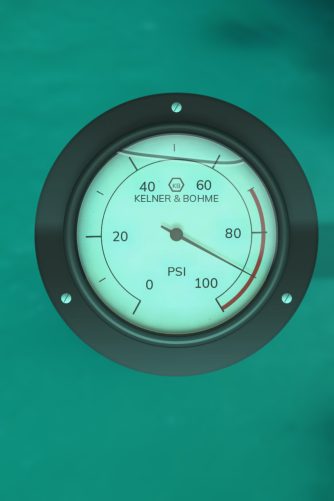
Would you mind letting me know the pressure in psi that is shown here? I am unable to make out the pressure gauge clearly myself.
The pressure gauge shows 90 psi
